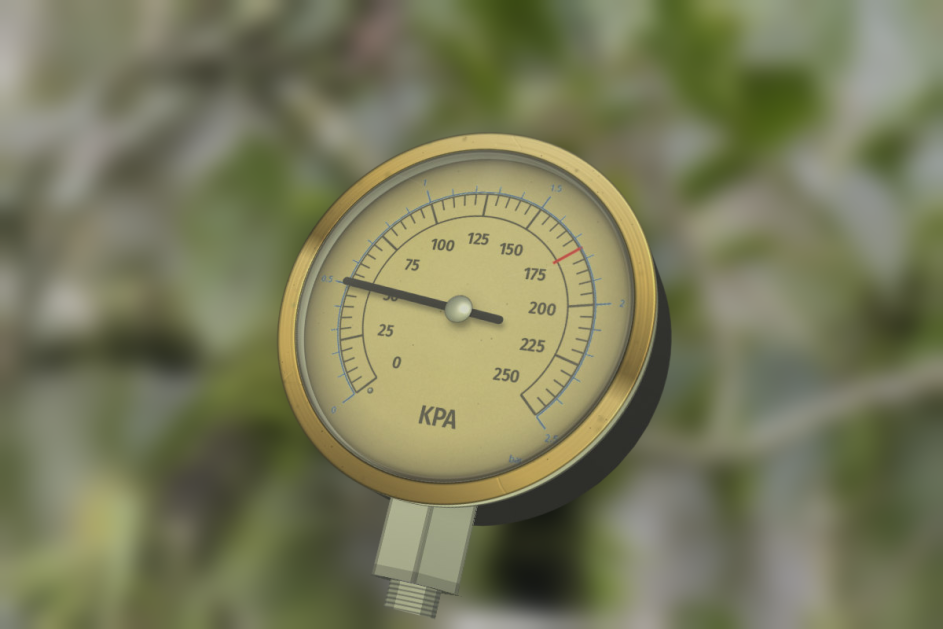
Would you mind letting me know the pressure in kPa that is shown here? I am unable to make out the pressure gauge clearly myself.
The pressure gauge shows 50 kPa
